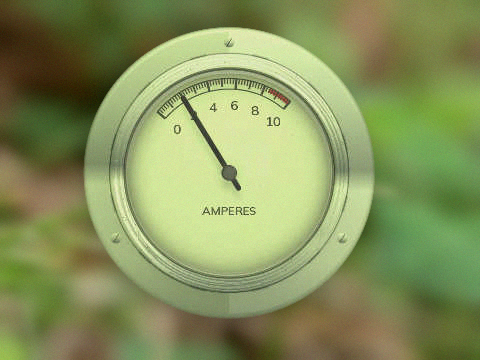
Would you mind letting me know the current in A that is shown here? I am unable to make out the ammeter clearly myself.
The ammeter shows 2 A
